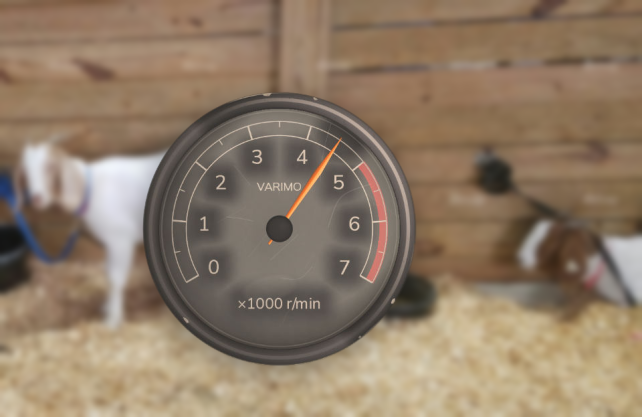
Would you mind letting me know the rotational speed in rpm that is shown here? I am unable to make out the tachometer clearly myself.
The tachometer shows 4500 rpm
